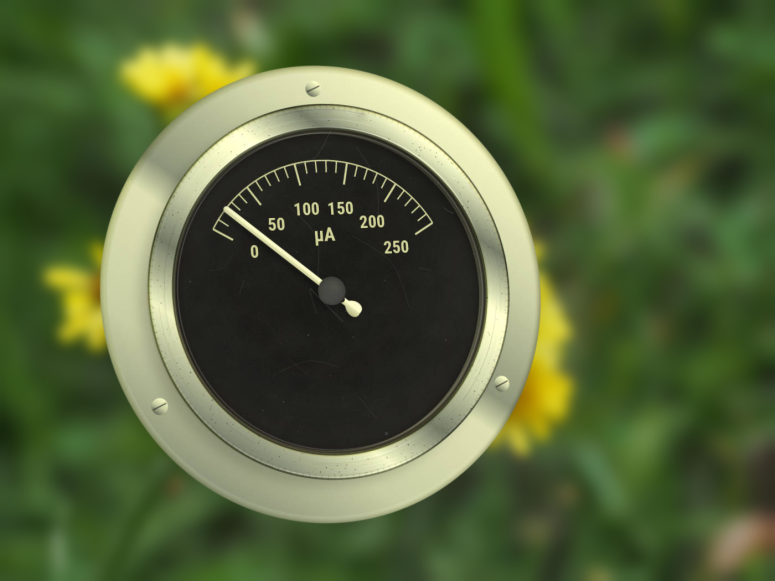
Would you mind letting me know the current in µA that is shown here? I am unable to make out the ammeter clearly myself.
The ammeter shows 20 µA
